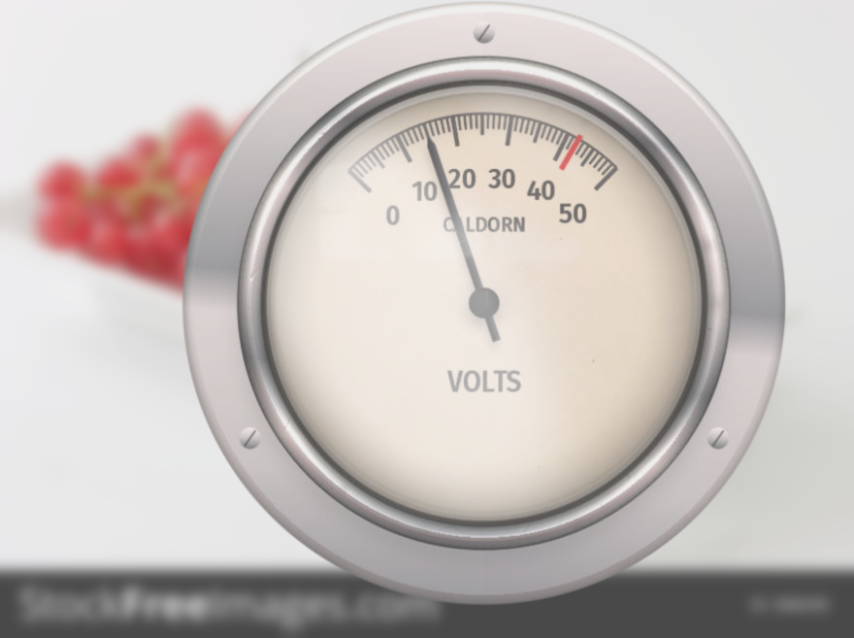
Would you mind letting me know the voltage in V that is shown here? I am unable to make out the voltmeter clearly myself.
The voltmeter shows 15 V
